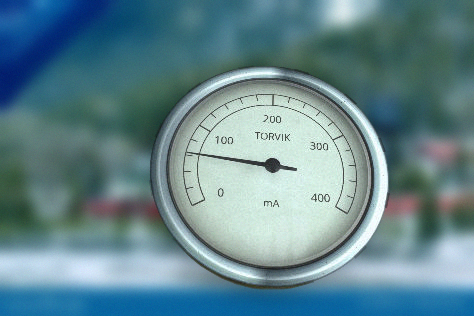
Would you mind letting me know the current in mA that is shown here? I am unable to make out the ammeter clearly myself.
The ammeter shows 60 mA
